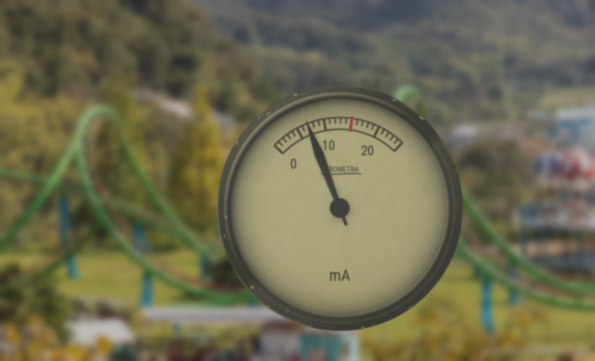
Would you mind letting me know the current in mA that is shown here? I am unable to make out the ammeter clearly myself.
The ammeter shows 7 mA
